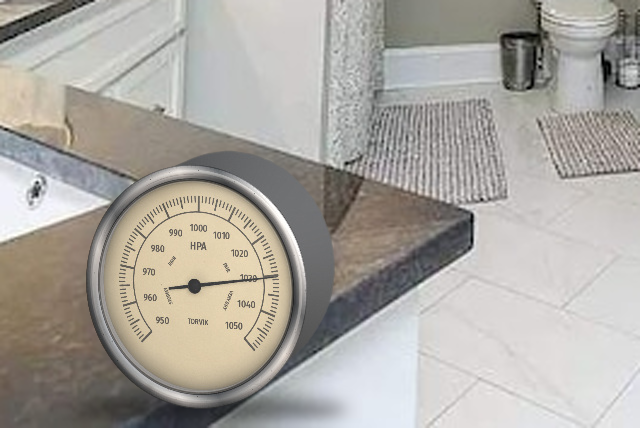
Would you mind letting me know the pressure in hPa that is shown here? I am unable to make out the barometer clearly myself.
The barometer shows 1030 hPa
